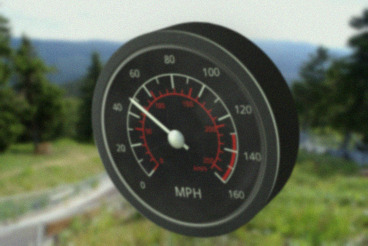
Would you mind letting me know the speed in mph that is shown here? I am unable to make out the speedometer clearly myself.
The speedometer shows 50 mph
